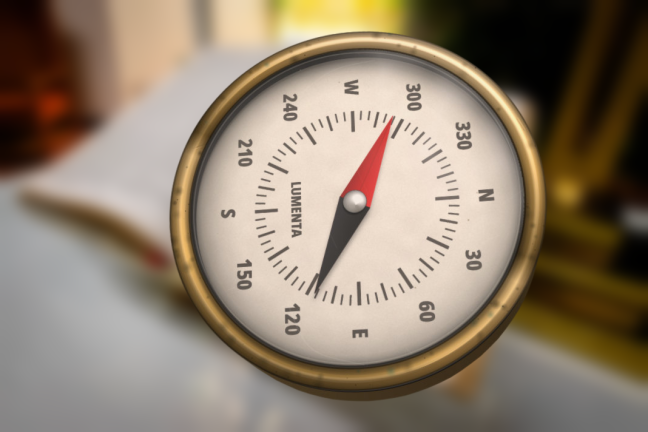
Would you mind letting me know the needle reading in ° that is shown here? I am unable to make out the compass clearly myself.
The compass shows 295 °
